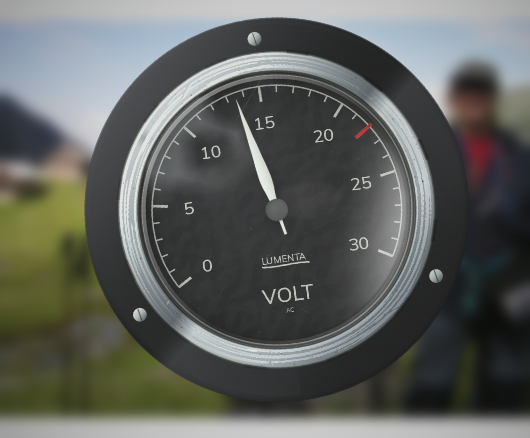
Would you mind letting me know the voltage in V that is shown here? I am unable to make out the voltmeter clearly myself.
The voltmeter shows 13.5 V
